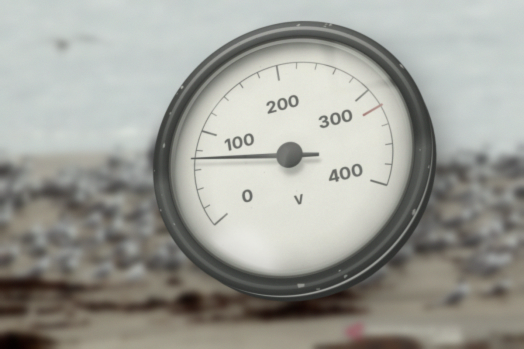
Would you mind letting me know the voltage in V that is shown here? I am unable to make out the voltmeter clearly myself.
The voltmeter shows 70 V
